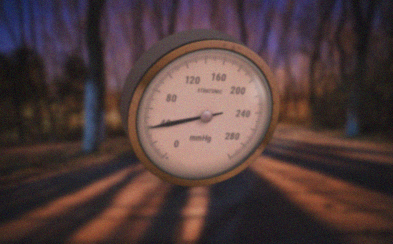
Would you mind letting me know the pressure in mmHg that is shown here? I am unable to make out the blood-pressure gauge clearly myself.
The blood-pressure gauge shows 40 mmHg
